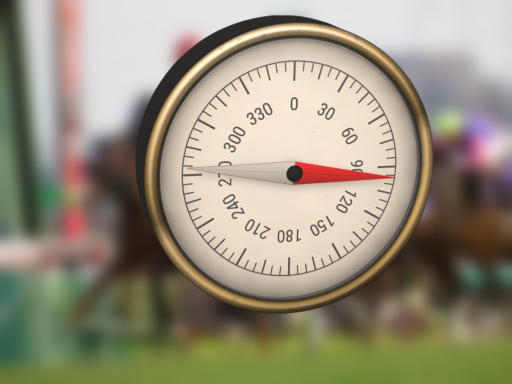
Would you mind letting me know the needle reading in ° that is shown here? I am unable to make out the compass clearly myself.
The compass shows 95 °
